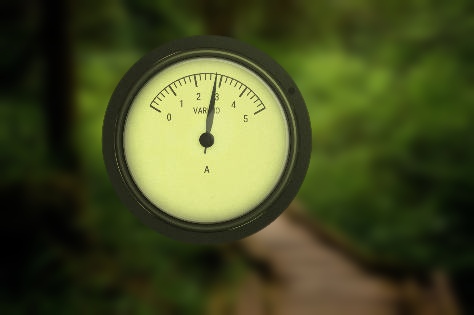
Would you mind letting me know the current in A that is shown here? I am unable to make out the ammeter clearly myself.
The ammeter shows 2.8 A
